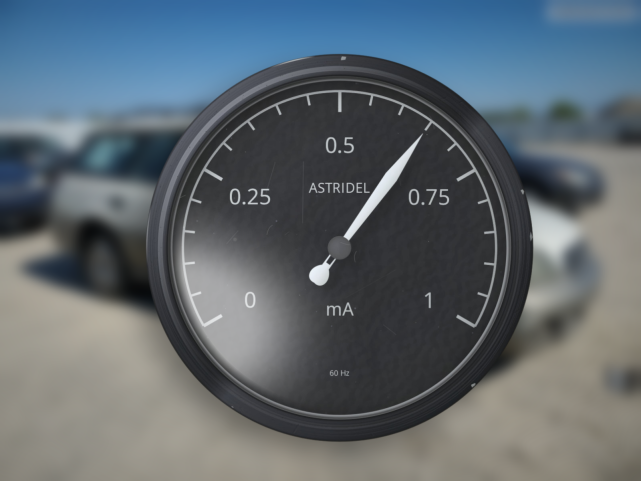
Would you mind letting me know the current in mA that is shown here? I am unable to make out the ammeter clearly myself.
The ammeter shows 0.65 mA
